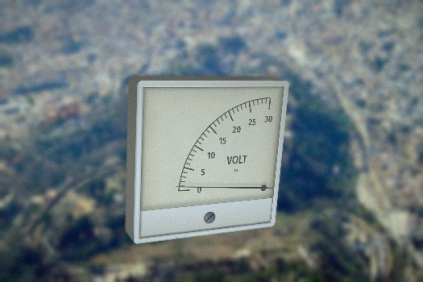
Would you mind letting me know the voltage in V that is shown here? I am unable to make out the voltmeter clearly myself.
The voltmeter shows 1 V
